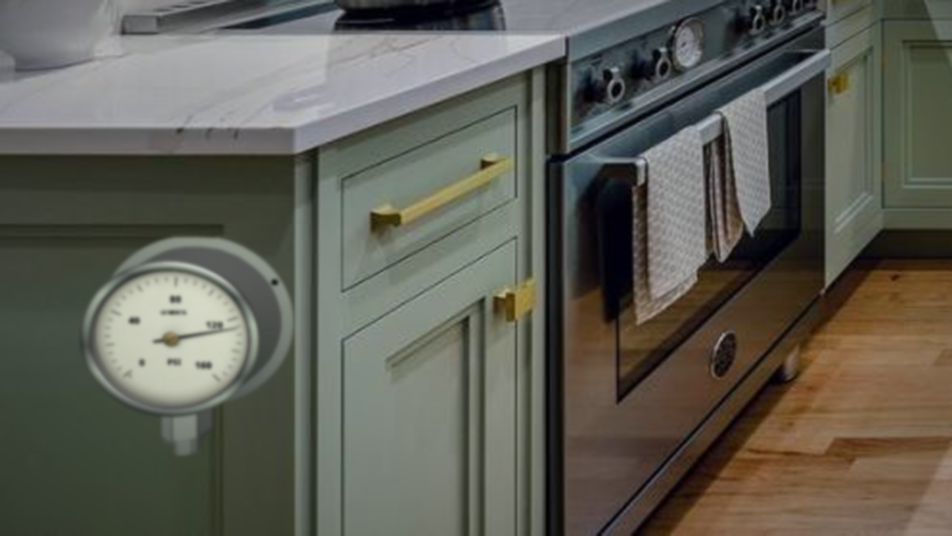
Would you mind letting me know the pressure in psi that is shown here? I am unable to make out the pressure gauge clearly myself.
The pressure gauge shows 125 psi
